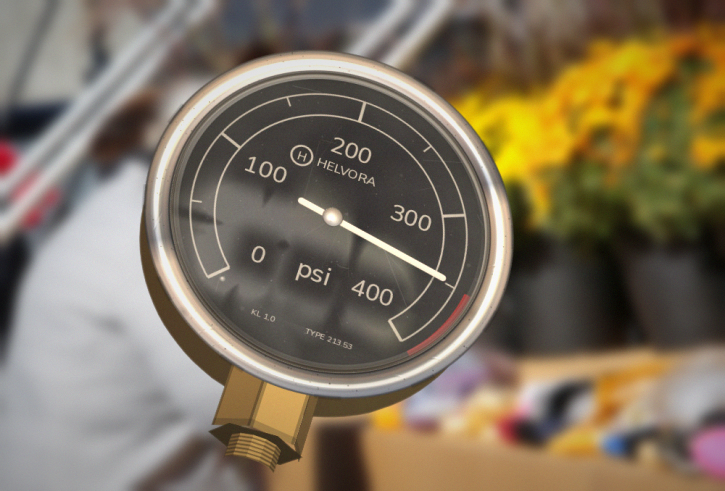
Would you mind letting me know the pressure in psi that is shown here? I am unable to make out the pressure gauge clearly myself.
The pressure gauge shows 350 psi
